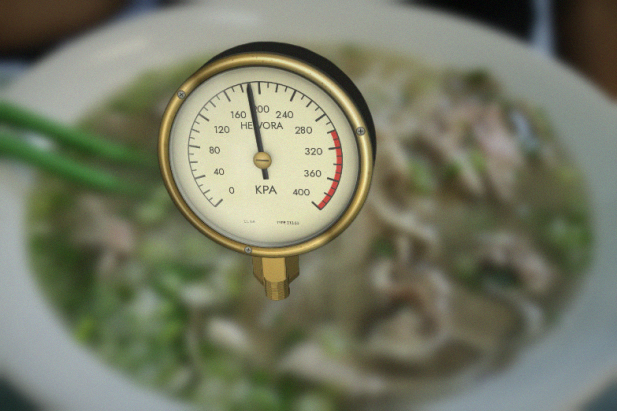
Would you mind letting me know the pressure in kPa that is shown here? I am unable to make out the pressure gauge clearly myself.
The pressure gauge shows 190 kPa
